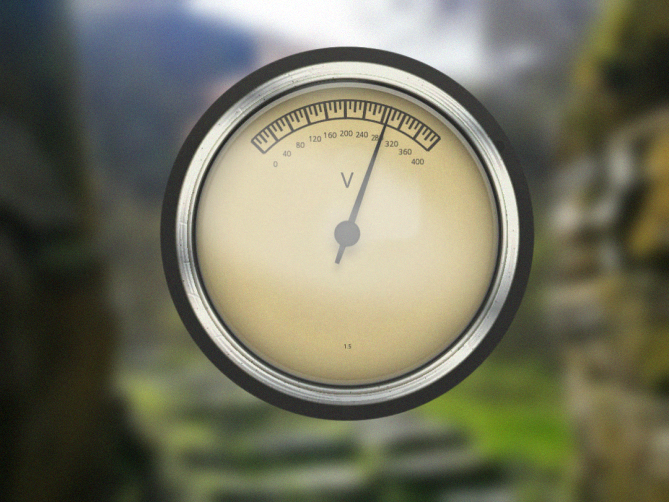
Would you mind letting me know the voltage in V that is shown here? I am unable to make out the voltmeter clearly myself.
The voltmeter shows 290 V
